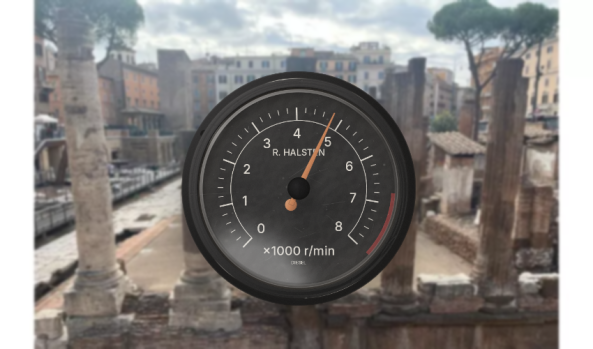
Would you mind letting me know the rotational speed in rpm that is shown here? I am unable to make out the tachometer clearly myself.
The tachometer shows 4800 rpm
